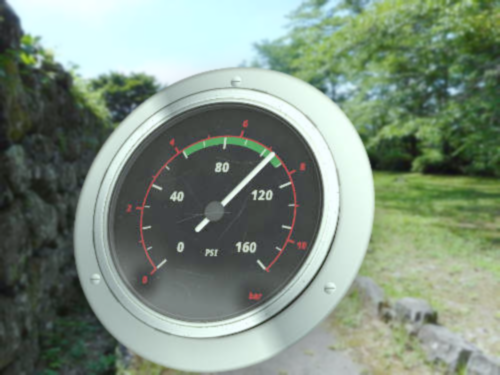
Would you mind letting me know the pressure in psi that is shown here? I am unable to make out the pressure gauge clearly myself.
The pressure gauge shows 105 psi
